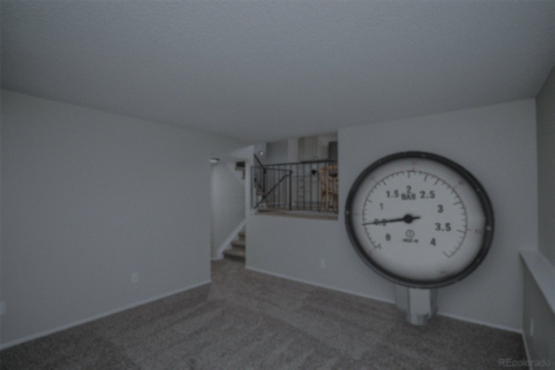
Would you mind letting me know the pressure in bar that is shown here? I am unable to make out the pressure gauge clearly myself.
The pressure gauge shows 0.5 bar
